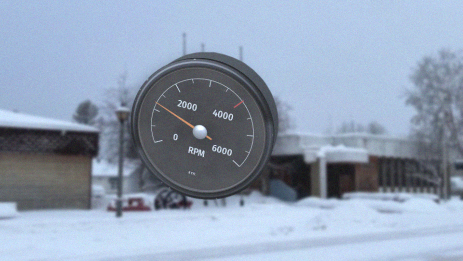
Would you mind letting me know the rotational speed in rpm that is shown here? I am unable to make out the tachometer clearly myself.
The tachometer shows 1250 rpm
